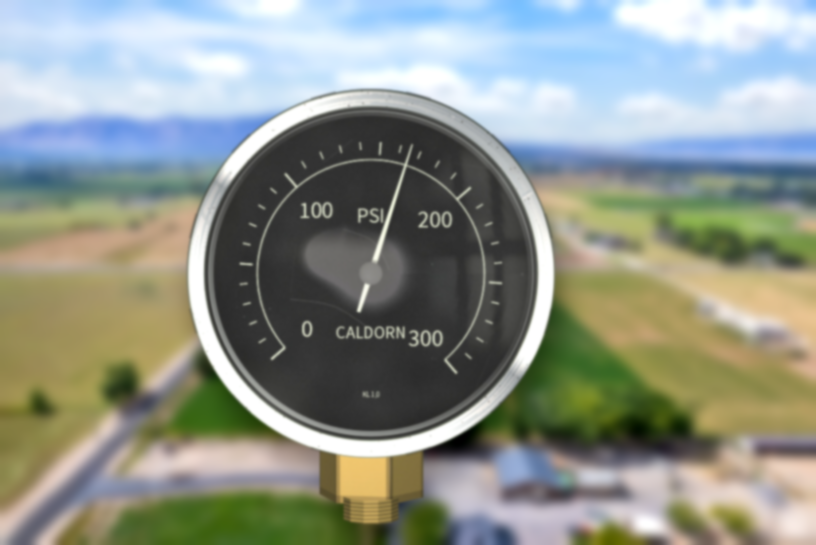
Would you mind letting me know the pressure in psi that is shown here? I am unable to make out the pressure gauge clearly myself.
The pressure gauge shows 165 psi
